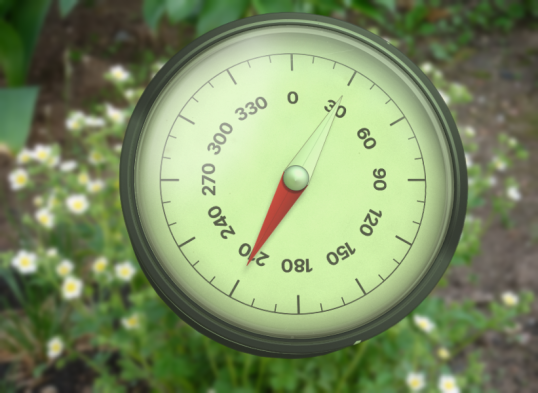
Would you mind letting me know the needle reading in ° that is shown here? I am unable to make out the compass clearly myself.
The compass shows 210 °
